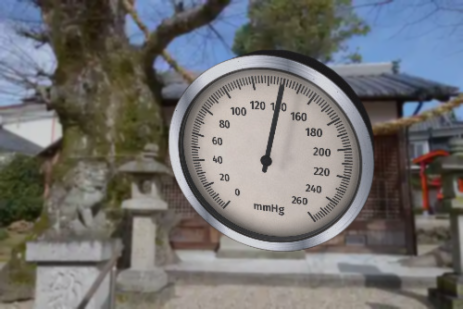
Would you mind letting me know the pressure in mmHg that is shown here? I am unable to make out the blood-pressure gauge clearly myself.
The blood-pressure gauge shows 140 mmHg
